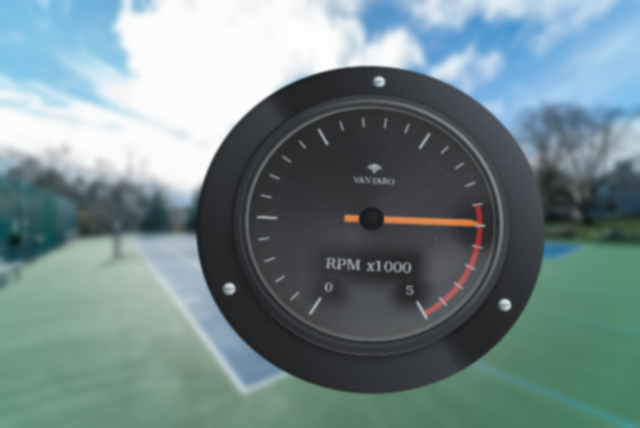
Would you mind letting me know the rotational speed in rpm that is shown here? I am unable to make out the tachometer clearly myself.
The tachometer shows 4000 rpm
